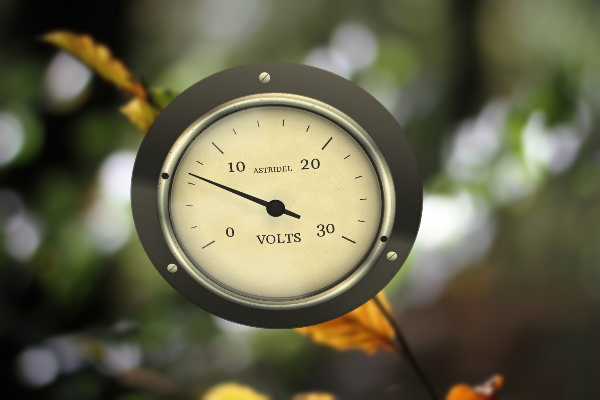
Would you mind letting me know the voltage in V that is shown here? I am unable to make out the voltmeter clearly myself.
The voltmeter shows 7 V
